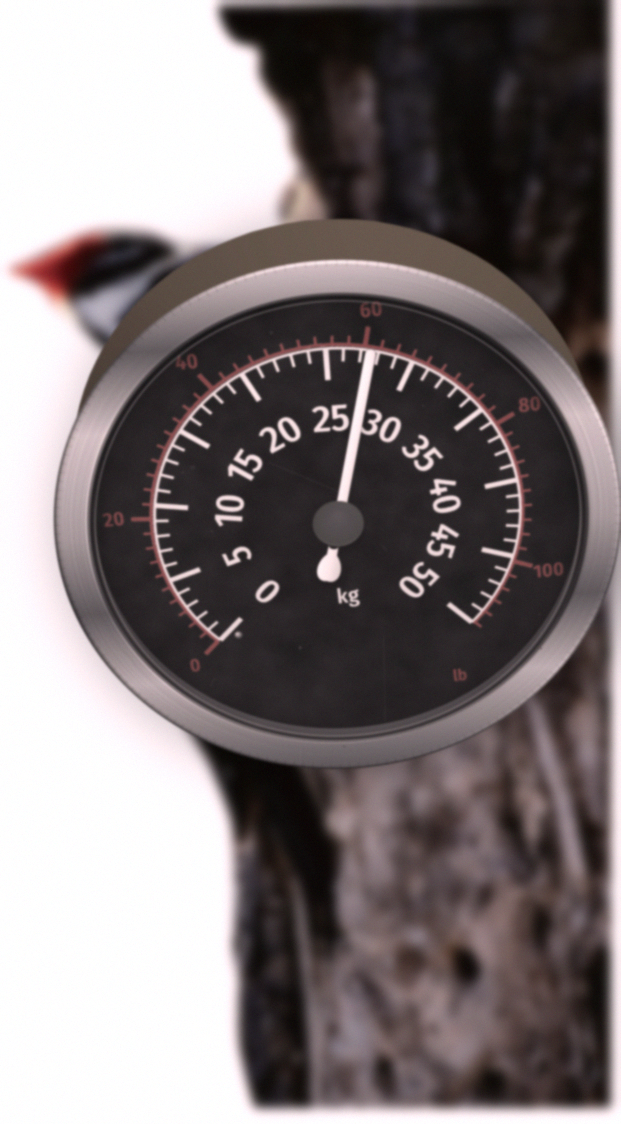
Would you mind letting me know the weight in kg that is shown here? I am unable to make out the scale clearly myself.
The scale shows 27.5 kg
